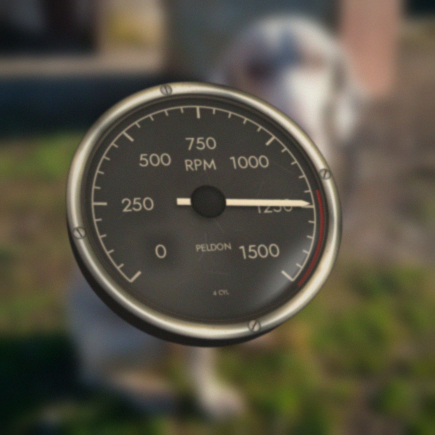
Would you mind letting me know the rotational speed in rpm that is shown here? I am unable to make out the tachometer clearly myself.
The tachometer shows 1250 rpm
